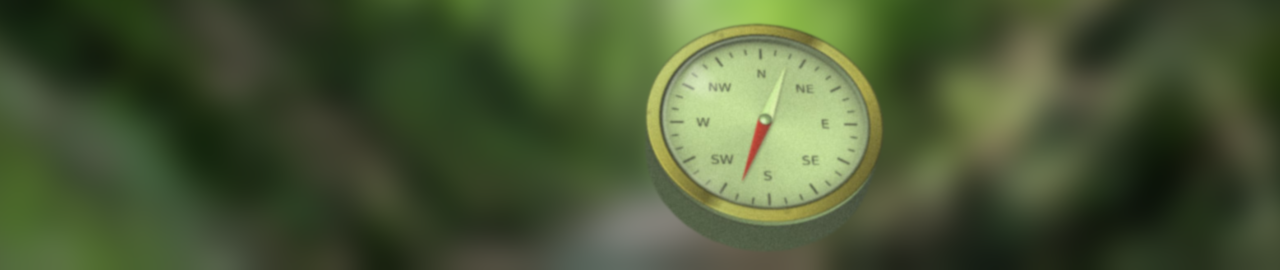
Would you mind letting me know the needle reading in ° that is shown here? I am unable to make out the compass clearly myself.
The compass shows 200 °
